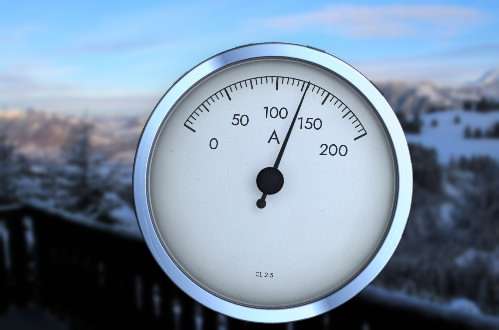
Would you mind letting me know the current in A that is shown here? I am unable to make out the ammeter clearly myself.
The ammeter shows 130 A
